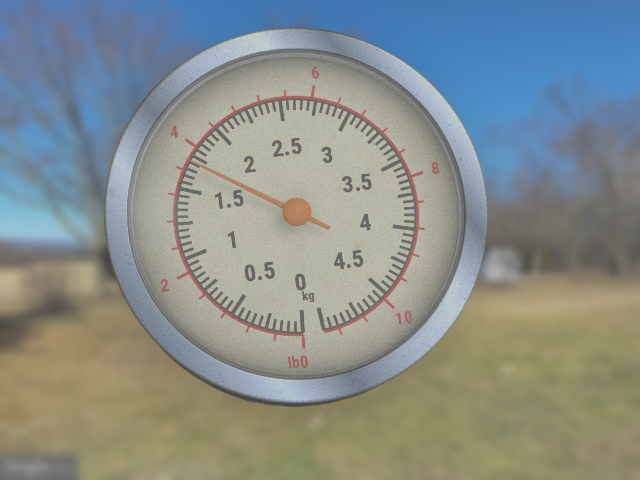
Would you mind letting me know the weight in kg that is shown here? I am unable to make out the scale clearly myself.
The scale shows 1.7 kg
